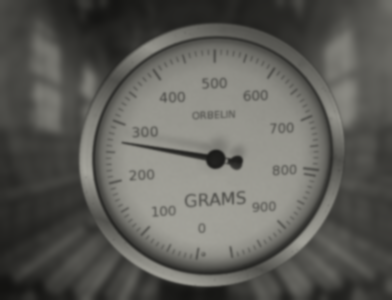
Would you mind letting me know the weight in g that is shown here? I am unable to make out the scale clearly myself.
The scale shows 270 g
